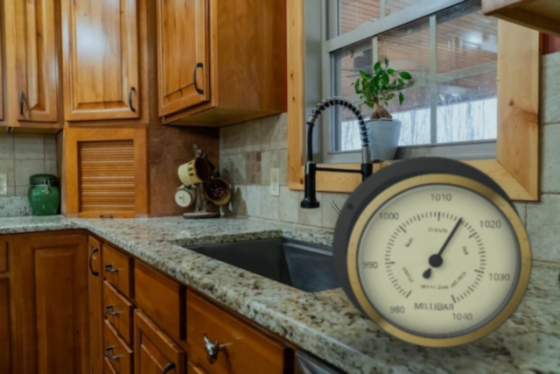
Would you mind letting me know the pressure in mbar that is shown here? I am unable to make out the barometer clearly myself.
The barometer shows 1015 mbar
